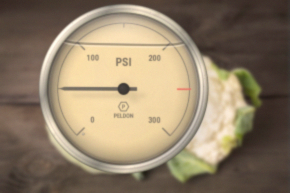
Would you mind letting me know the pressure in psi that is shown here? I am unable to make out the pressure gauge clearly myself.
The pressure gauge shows 50 psi
